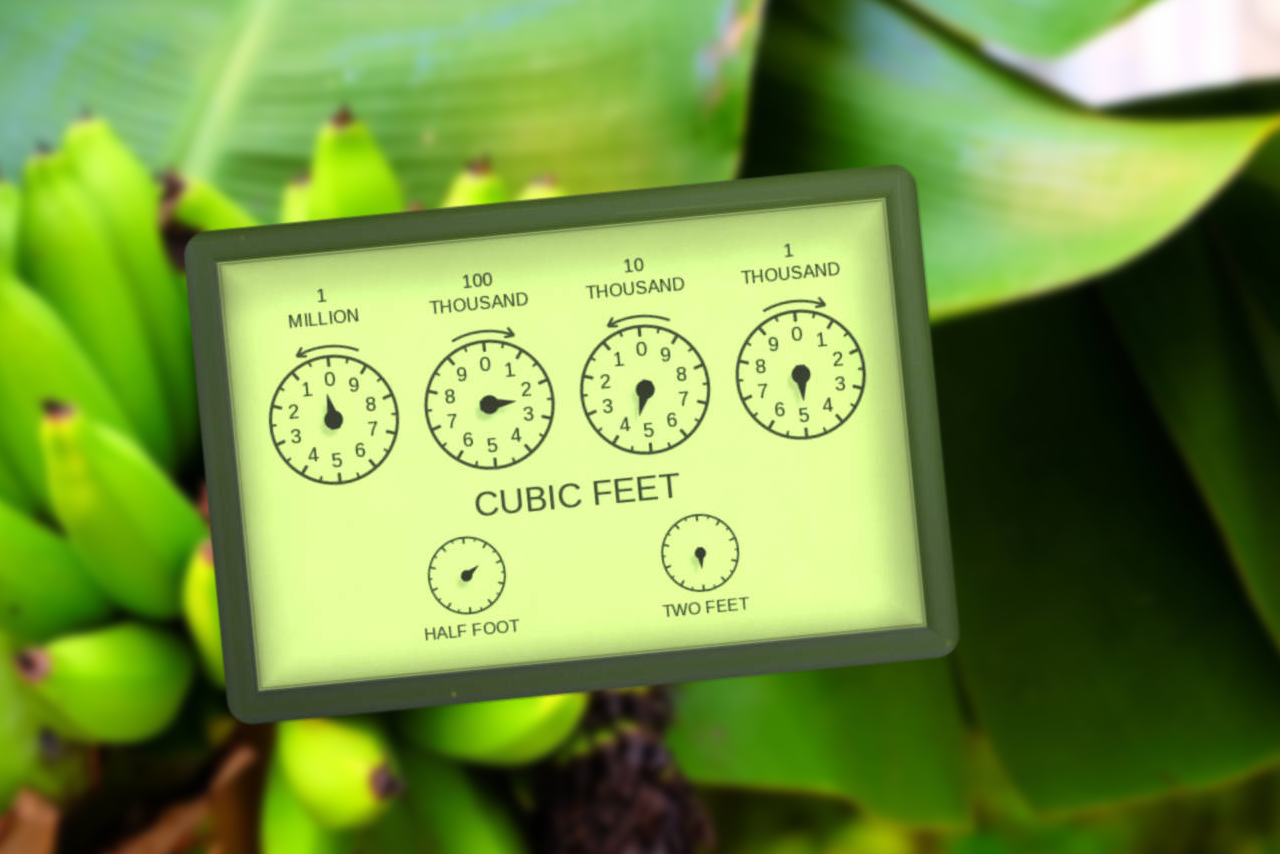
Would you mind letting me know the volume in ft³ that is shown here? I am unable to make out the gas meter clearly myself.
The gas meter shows 24500 ft³
